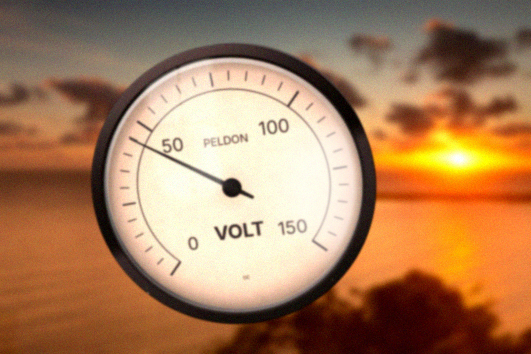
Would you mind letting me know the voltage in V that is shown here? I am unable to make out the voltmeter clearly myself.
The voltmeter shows 45 V
